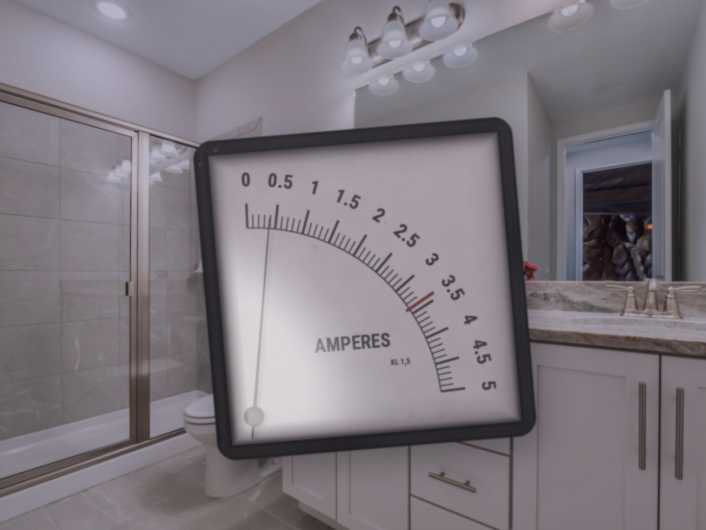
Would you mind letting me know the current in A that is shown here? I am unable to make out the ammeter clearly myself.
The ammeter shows 0.4 A
